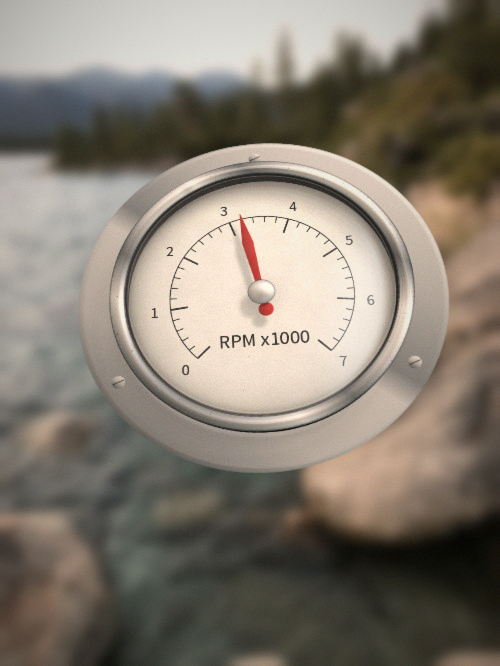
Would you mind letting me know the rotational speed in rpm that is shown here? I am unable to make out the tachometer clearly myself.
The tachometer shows 3200 rpm
